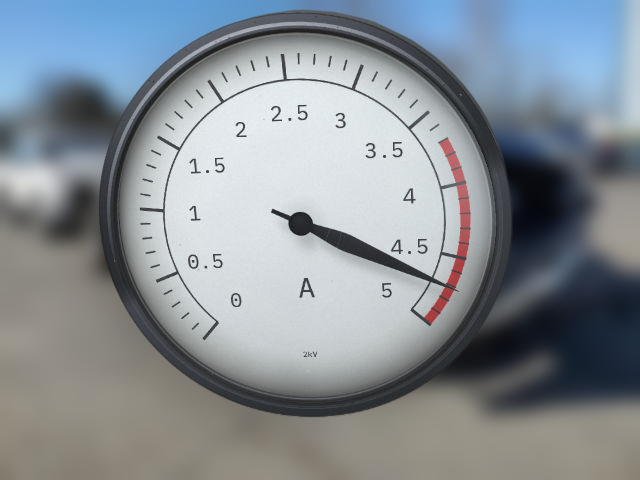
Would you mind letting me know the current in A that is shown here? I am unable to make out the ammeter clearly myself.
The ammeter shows 4.7 A
